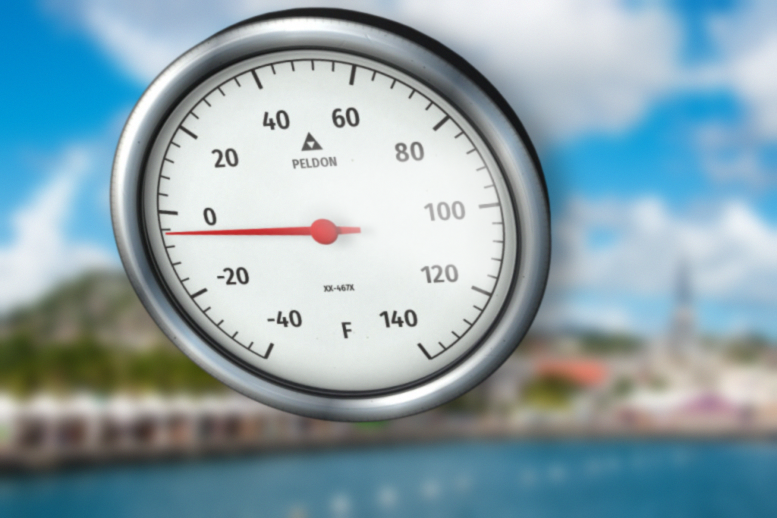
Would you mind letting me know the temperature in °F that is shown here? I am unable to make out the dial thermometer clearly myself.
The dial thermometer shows -4 °F
